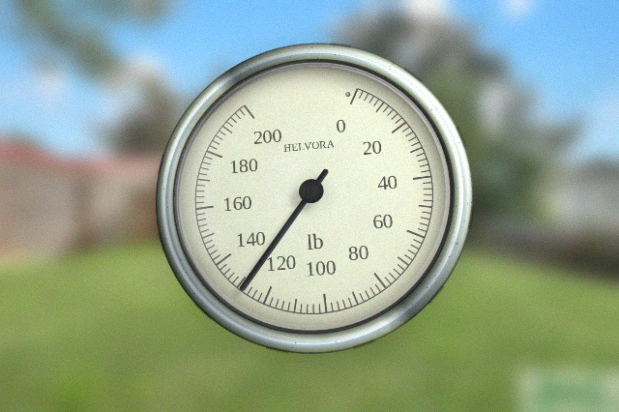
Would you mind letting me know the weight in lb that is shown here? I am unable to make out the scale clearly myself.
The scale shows 128 lb
